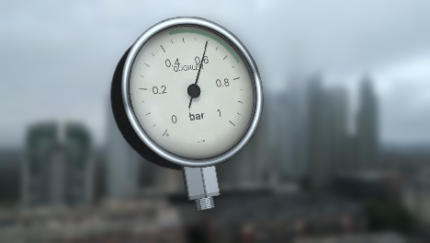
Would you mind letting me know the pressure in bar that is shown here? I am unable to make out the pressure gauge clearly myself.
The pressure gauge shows 0.6 bar
